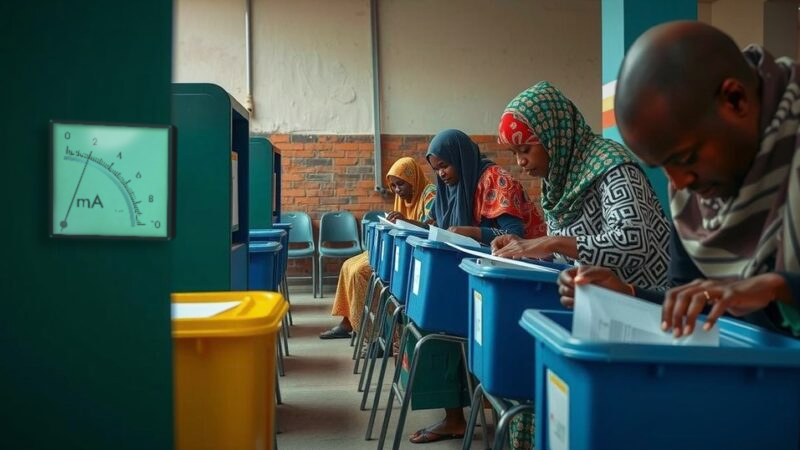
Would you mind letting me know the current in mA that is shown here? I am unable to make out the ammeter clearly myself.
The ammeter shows 2 mA
